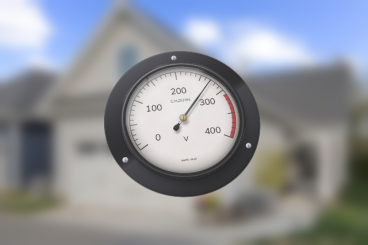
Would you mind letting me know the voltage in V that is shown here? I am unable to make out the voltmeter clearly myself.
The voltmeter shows 270 V
